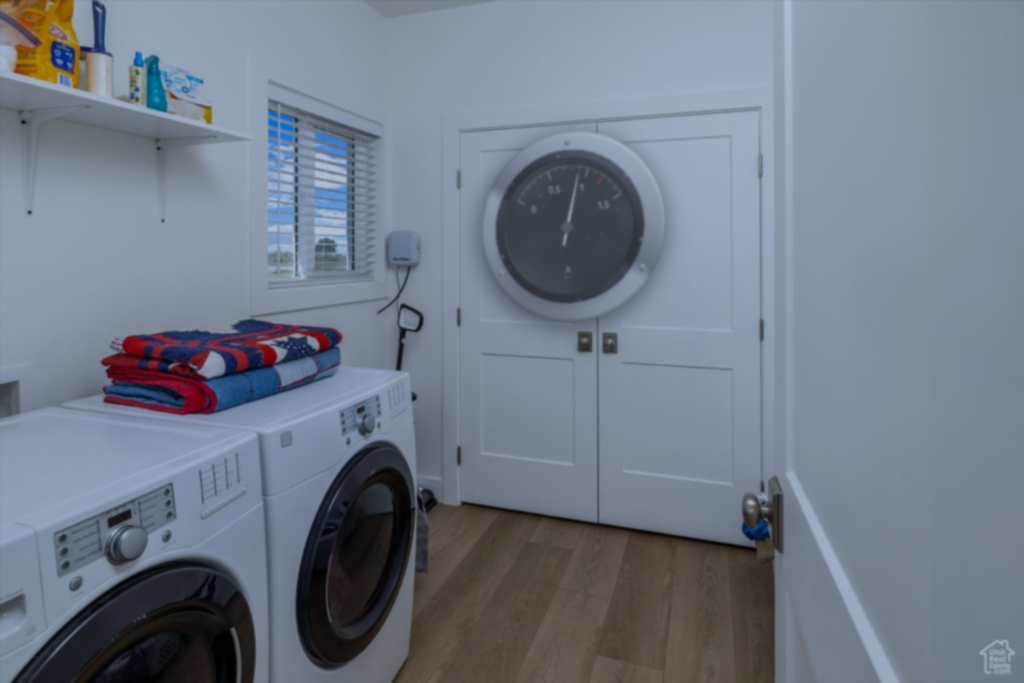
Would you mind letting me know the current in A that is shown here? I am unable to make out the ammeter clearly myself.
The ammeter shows 0.9 A
